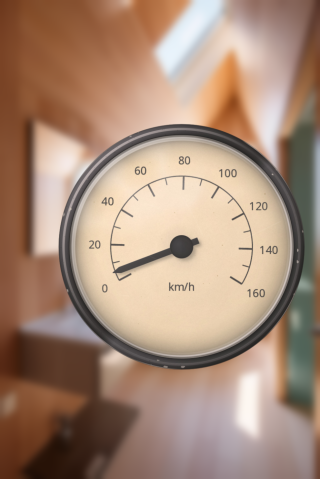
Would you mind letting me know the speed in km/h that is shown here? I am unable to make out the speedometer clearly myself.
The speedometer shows 5 km/h
